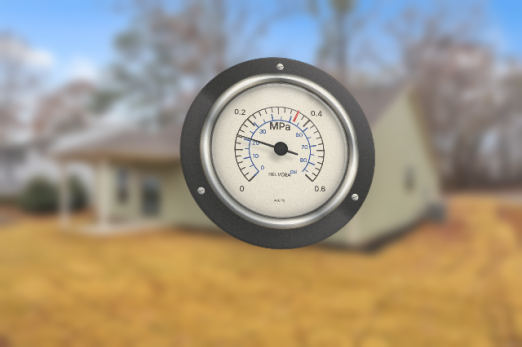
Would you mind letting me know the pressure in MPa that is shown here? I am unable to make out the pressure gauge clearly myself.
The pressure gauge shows 0.14 MPa
